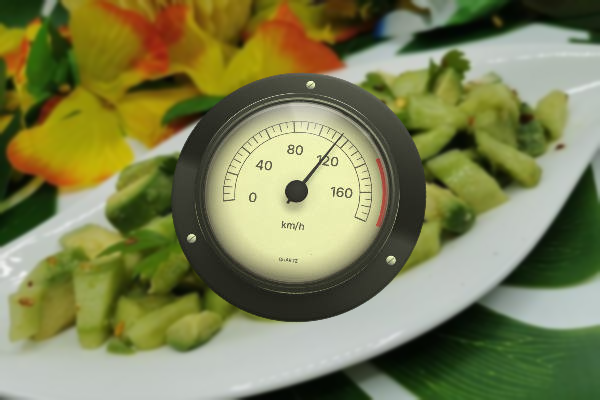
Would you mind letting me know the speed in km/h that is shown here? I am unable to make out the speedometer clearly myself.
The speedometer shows 115 km/h
